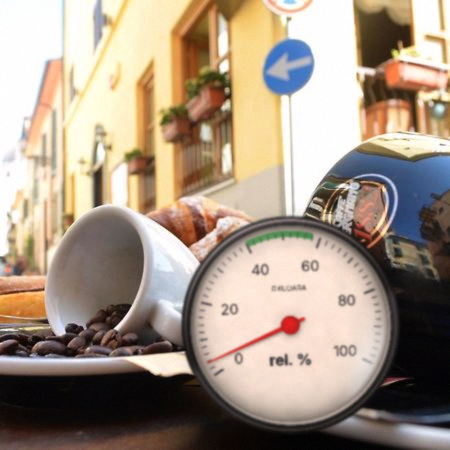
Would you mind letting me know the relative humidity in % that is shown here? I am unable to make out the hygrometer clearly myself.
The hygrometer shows 4 %
